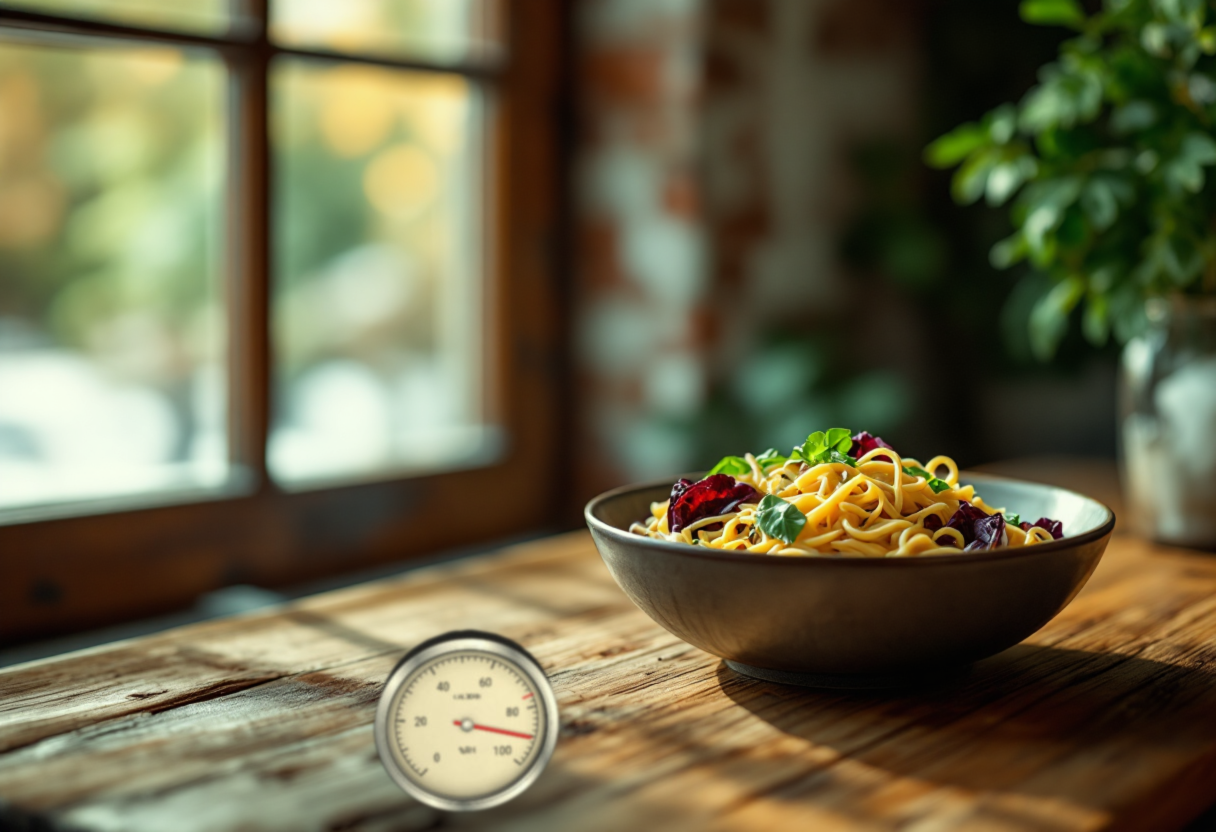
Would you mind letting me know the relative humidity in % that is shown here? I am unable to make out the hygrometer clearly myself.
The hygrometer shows 90 %
